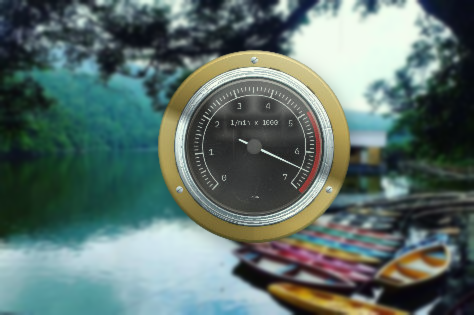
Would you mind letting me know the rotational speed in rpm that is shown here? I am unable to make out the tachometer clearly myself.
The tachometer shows 6500 rpm
